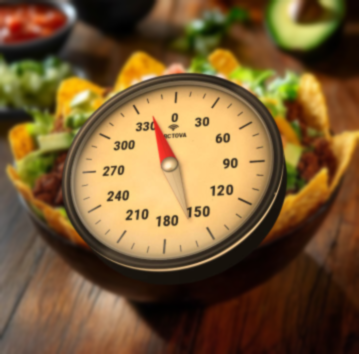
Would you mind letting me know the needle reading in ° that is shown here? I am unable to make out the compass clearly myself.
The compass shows 340 °
